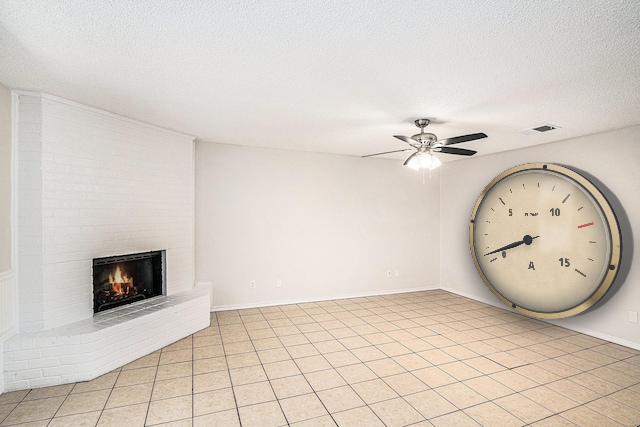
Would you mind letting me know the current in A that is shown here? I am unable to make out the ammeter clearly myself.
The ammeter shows 0.5 A
